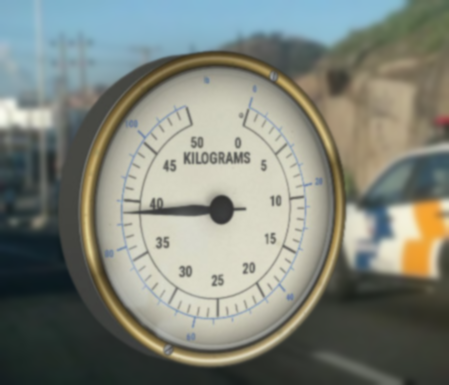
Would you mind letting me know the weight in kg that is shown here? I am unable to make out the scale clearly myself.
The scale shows 39 kg
